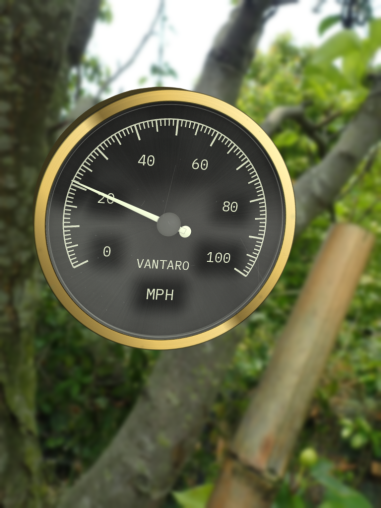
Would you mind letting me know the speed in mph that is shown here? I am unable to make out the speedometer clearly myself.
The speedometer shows 21 mph
